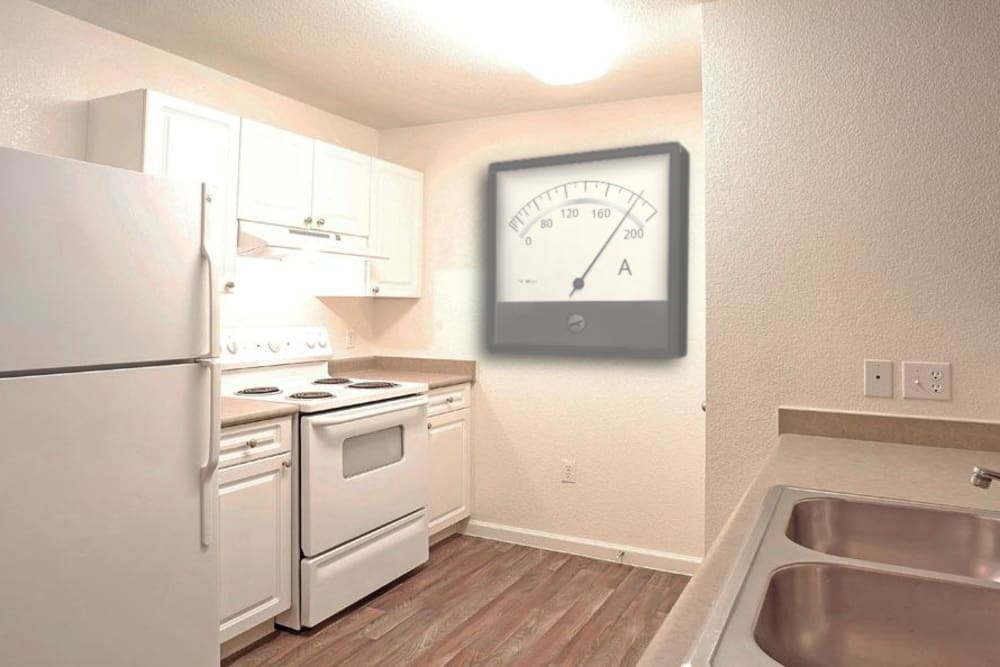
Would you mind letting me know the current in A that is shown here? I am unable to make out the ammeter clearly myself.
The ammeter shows 185 A
